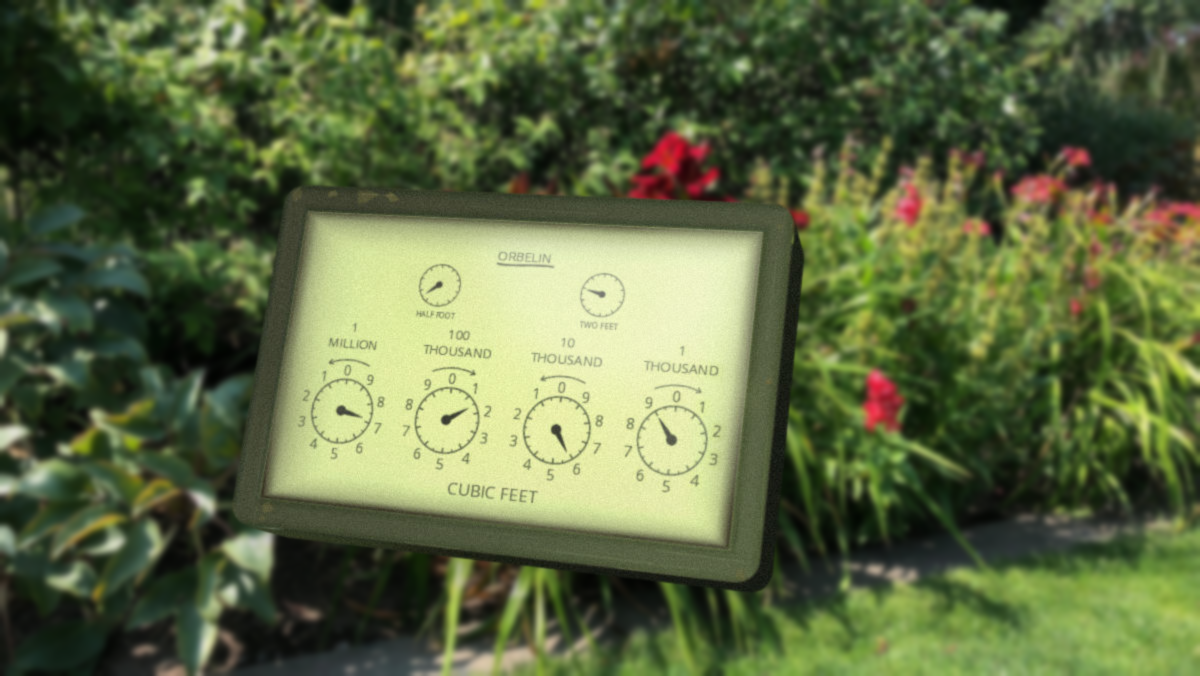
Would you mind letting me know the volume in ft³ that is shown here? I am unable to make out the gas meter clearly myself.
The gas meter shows 715900 ft³
